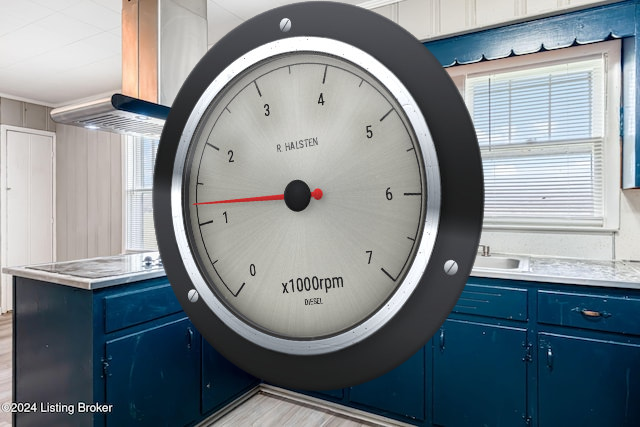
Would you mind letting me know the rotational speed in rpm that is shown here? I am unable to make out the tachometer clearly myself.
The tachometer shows 1250 rpm
